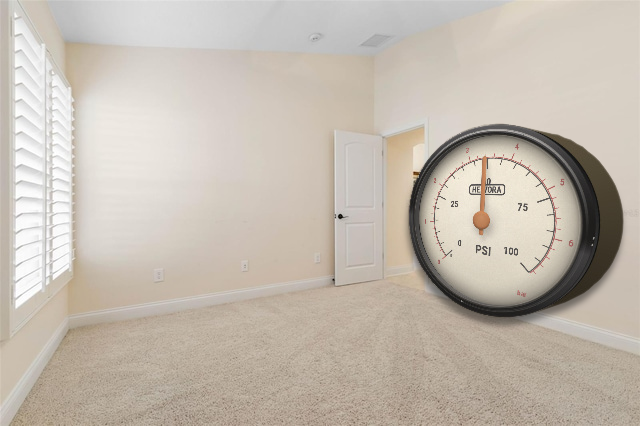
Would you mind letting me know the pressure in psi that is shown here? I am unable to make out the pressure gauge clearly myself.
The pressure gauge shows 50 psi
